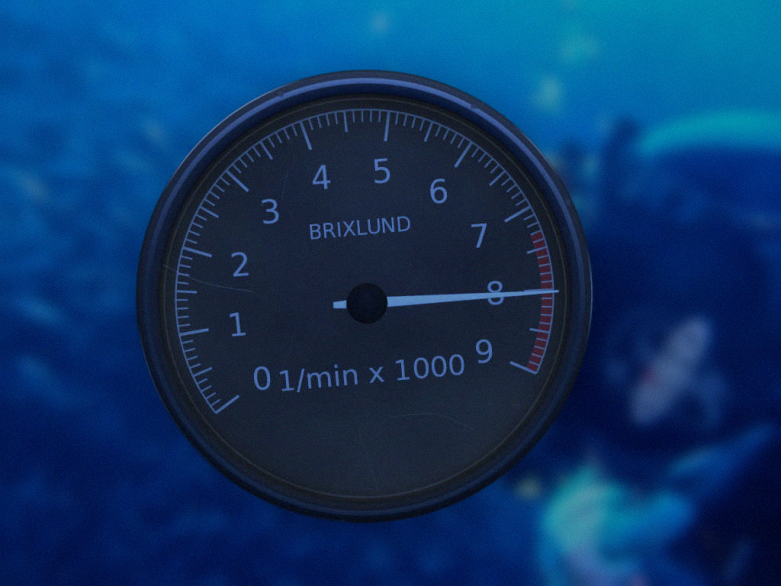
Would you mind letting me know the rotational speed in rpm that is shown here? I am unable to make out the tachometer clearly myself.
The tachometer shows 8000 rpm
